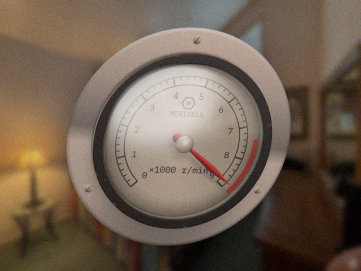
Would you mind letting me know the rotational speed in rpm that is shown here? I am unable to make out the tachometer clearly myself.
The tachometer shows 8800 rpm
